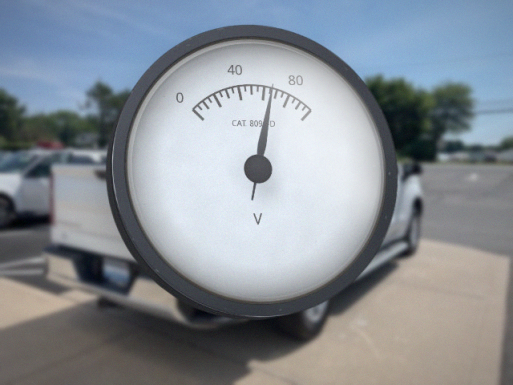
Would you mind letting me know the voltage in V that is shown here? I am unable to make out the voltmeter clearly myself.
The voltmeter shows 65 V
